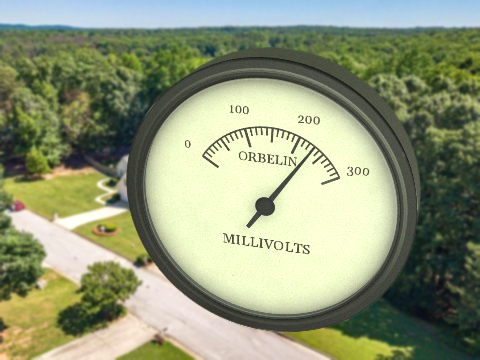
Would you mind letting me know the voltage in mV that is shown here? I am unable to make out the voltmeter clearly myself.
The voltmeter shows 230 mV
